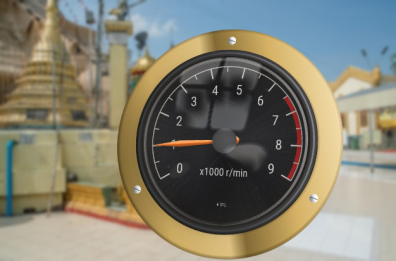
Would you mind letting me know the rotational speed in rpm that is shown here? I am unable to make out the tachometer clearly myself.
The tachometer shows 1000 rpm
